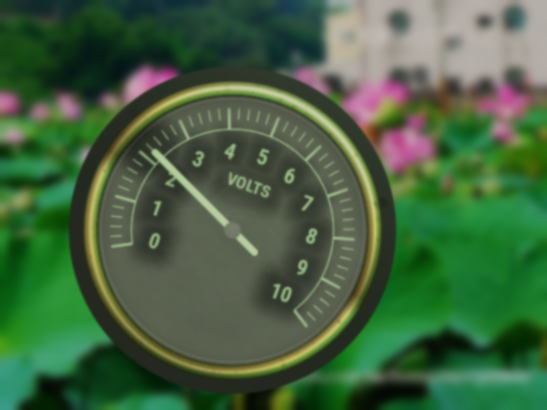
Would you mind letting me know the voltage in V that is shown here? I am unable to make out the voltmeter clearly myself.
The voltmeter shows 2.2 V
